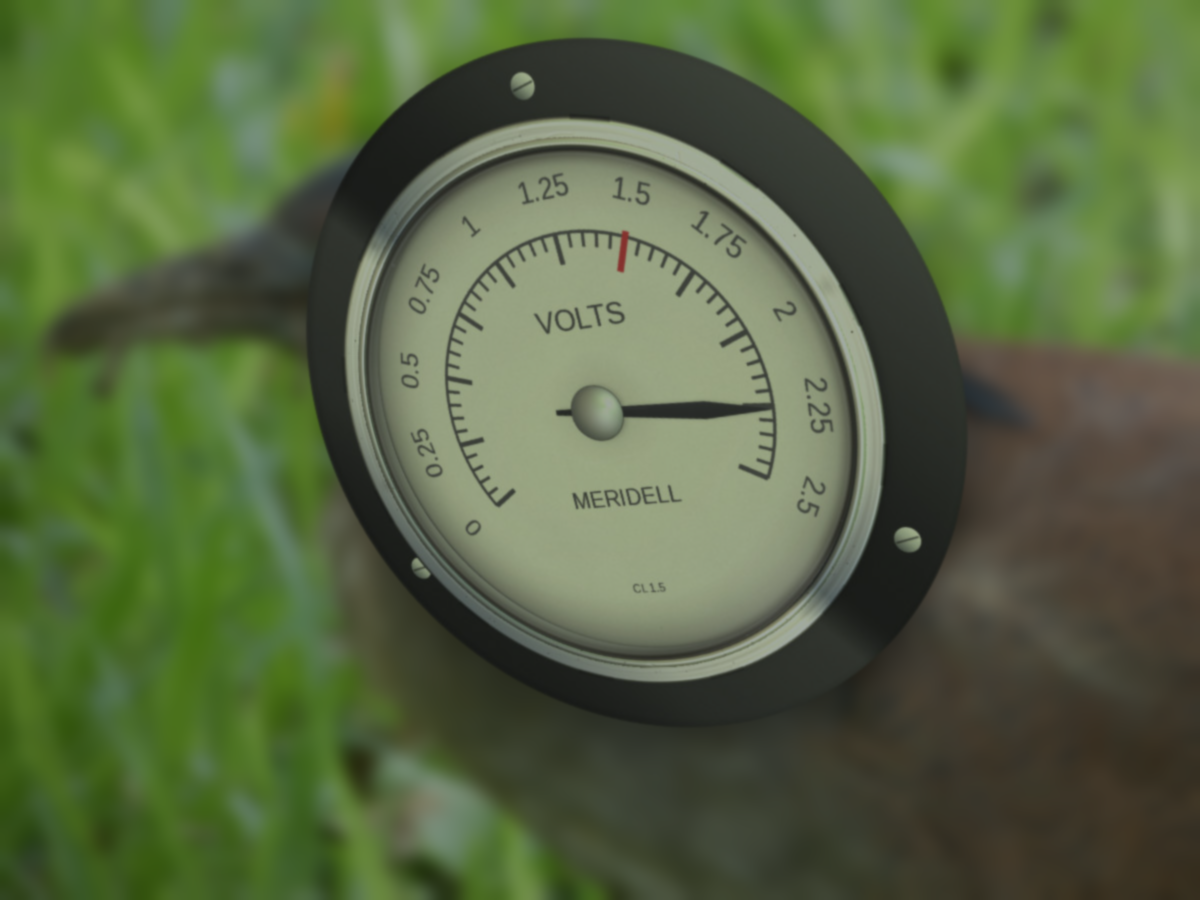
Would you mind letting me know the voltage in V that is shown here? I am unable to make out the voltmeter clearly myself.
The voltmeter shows 2.25 V
